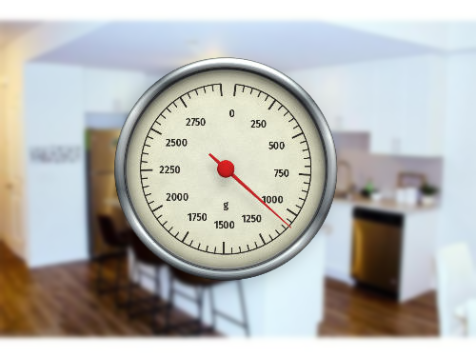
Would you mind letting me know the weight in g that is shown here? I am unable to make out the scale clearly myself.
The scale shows 1075 g
